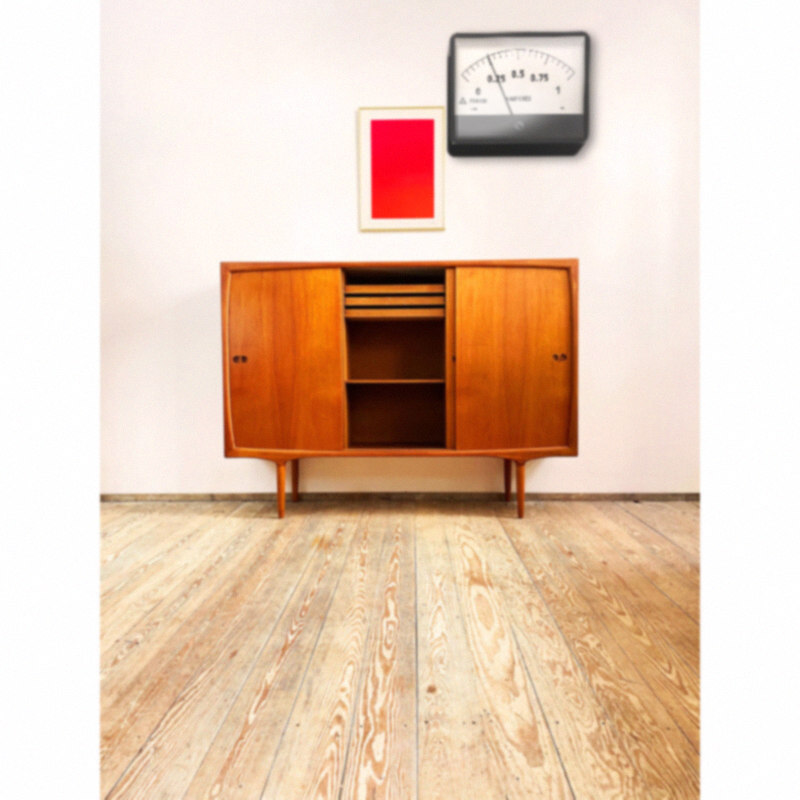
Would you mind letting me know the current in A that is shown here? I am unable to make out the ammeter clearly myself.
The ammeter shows 0.25 A
